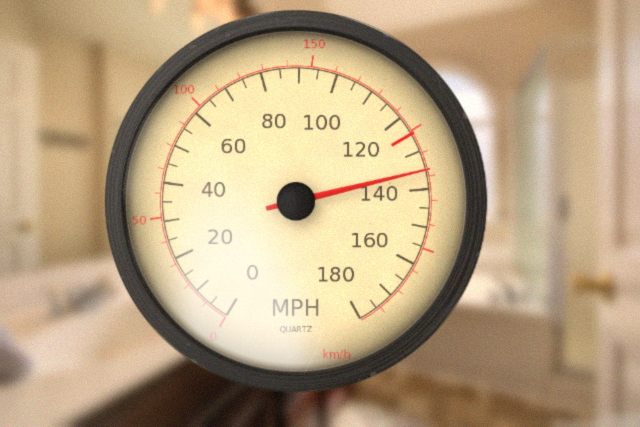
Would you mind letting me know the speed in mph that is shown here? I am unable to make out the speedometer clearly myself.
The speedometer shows 135 mph
